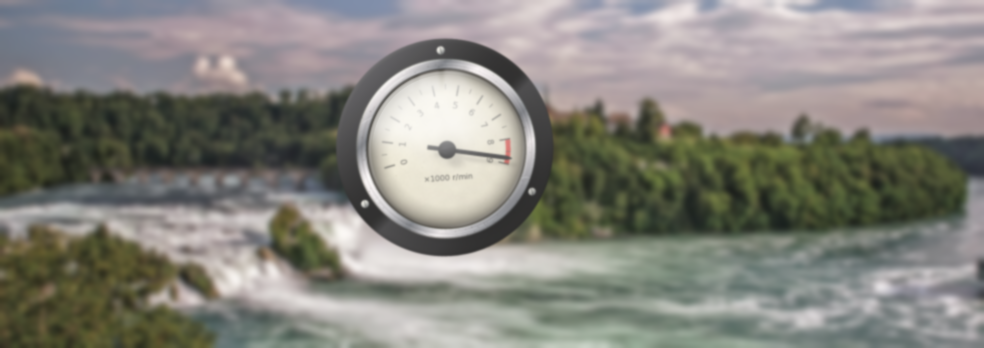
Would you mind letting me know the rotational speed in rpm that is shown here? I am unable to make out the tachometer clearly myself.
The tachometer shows 8750 rpm
